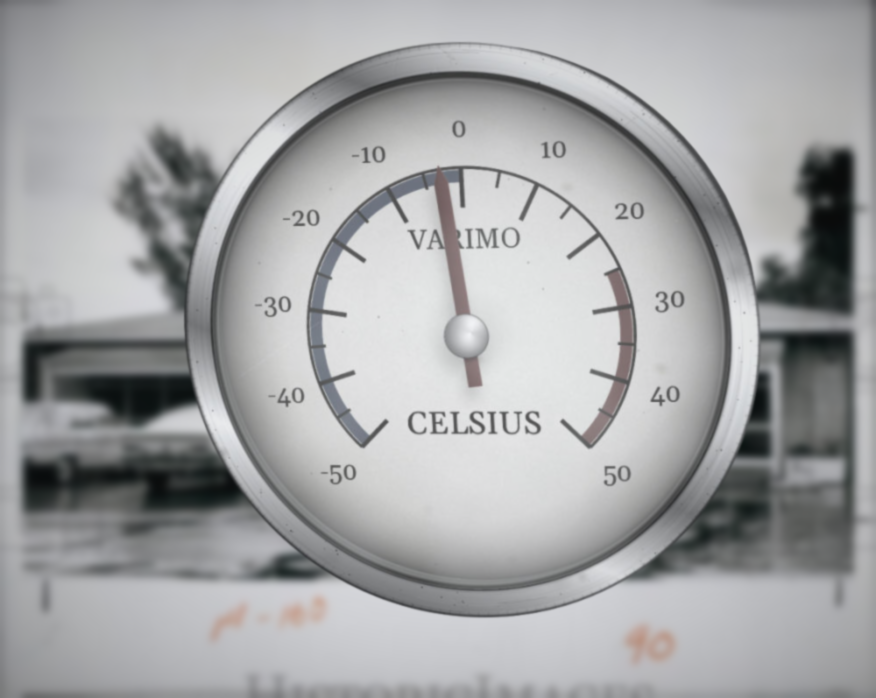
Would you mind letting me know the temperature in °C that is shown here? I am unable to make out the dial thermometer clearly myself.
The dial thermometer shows -2.5 °C
